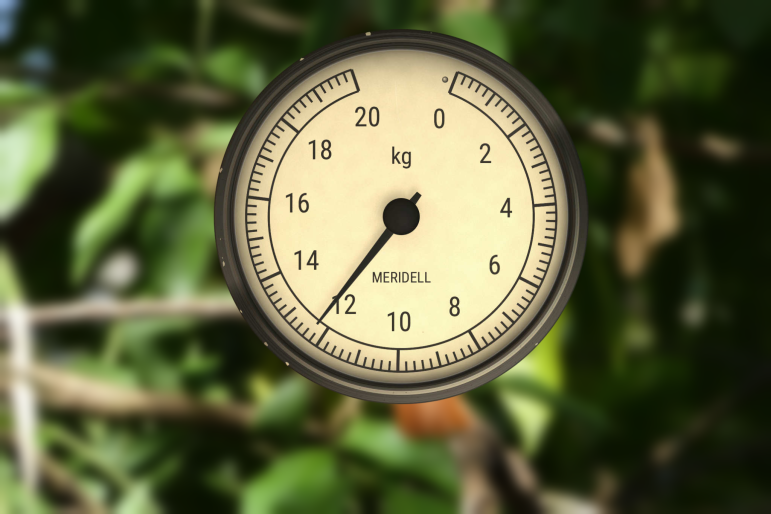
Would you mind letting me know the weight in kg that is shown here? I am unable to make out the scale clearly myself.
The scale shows 12.3 kg
